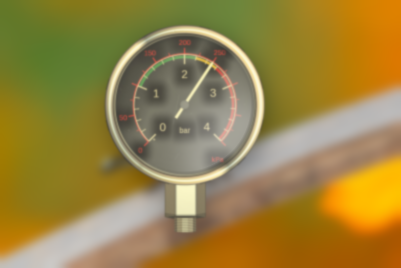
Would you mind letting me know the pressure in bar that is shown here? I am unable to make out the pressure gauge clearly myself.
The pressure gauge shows 2.5 bar
